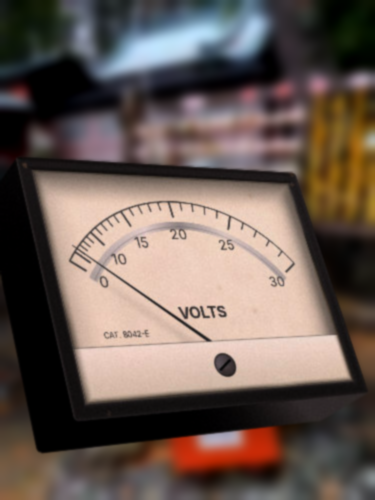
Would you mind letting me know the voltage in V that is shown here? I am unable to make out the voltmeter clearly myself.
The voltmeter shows 5 V
